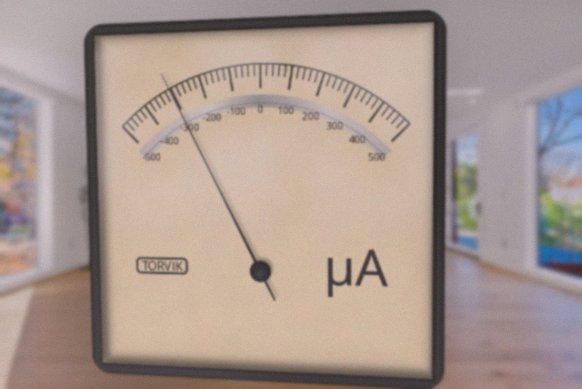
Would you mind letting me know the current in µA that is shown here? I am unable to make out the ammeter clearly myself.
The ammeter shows -300 µA
